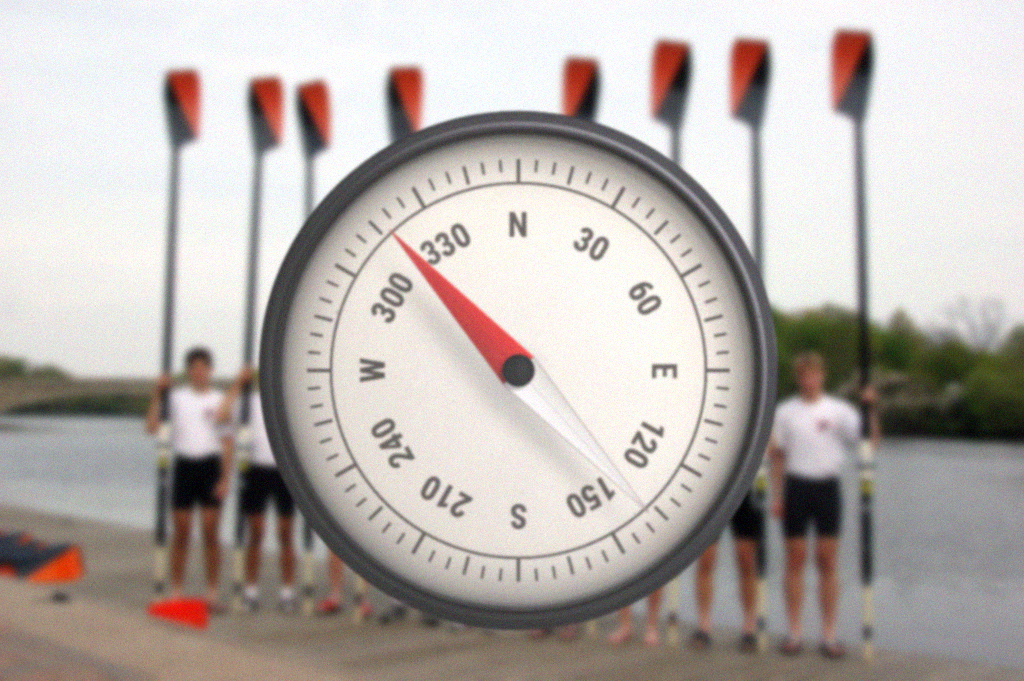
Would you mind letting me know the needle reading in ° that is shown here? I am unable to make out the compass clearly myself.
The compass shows 317.5 °
